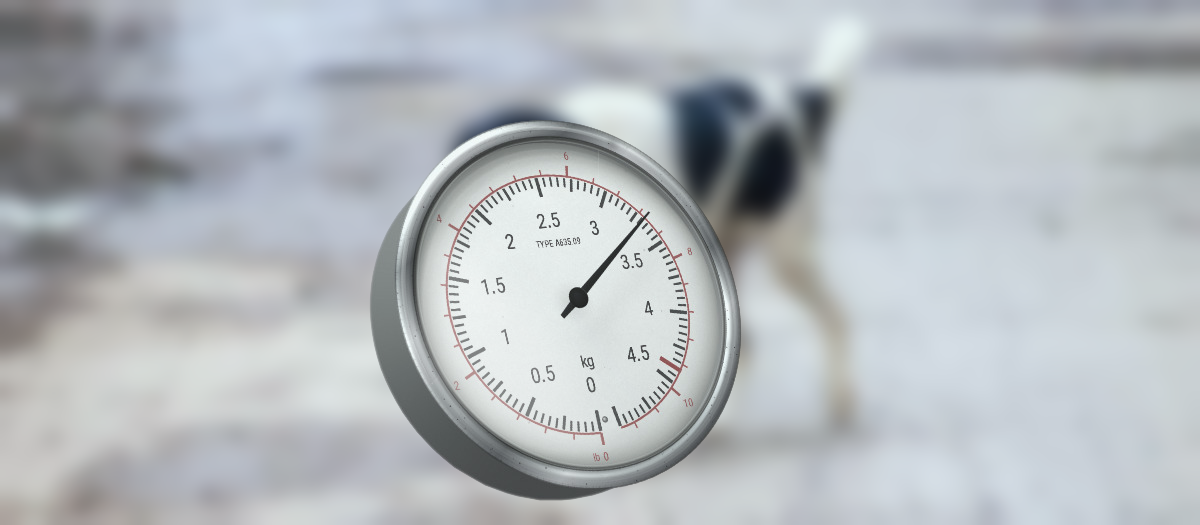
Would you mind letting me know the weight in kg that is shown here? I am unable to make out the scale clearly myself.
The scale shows 3.3 kg
